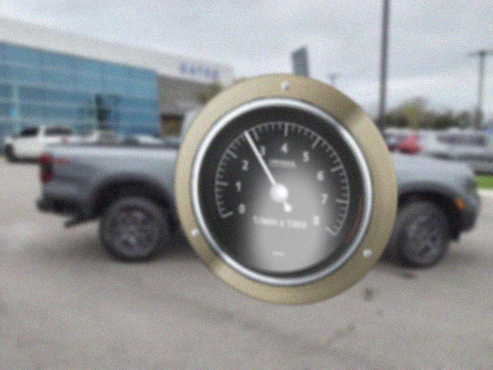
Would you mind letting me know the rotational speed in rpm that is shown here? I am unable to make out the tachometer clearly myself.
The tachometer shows 2800 rpm
